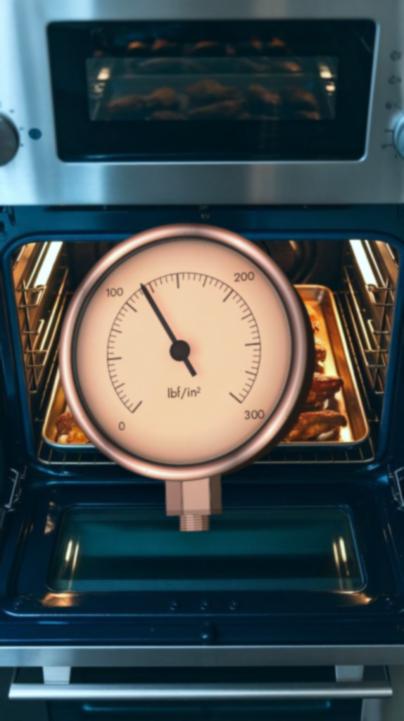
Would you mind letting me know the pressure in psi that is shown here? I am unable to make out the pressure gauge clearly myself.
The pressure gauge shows 120 psi
